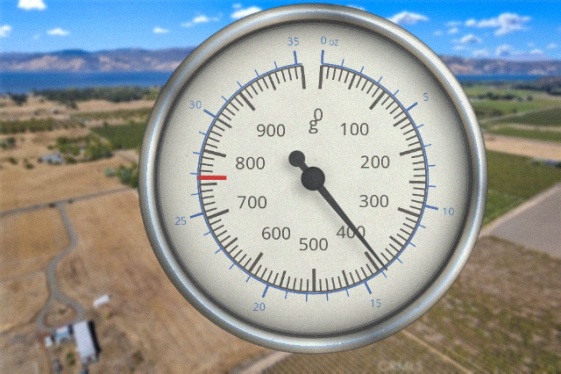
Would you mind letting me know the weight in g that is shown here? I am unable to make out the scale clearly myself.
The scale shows 390 g
